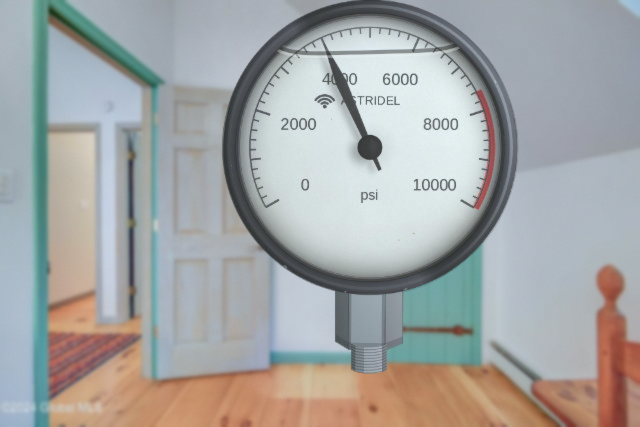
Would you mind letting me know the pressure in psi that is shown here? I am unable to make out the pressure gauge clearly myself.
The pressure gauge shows 4000 psi
